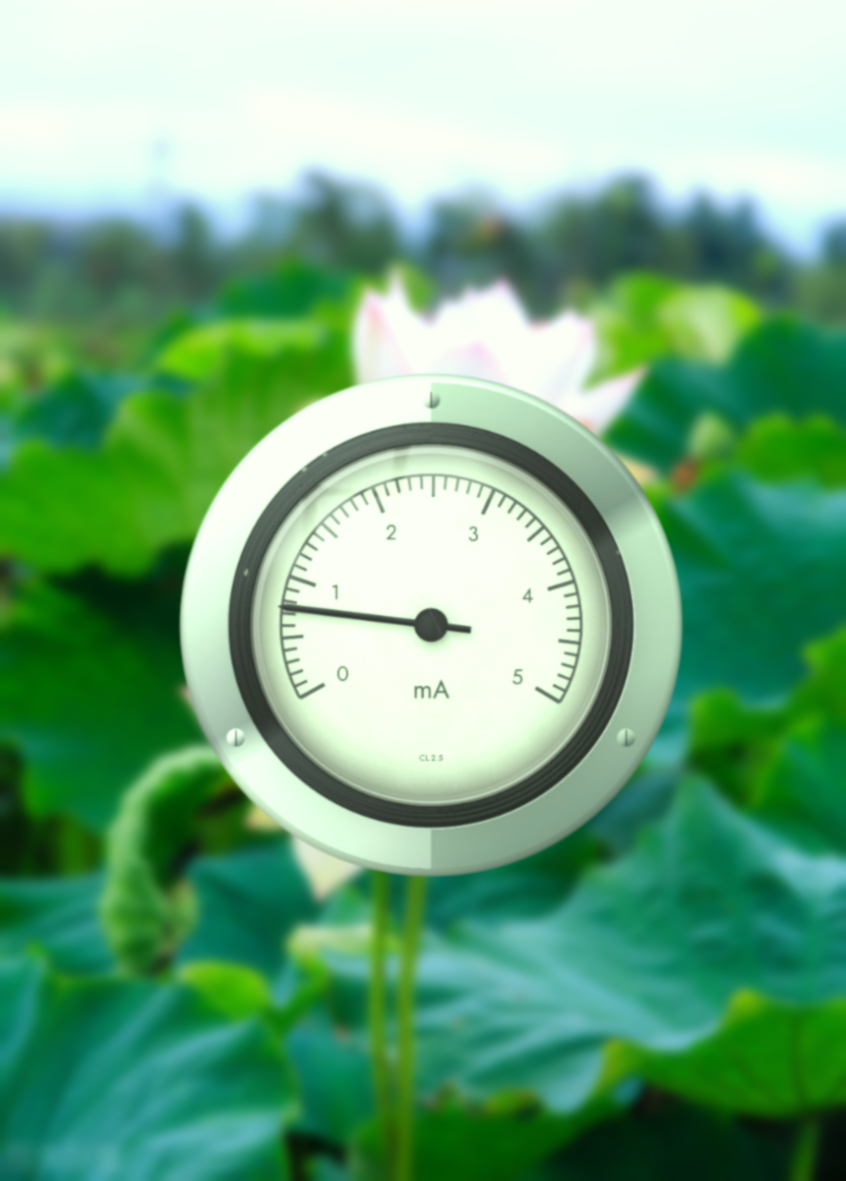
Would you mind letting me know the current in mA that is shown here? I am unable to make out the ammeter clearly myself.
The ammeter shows 0.75 mA
